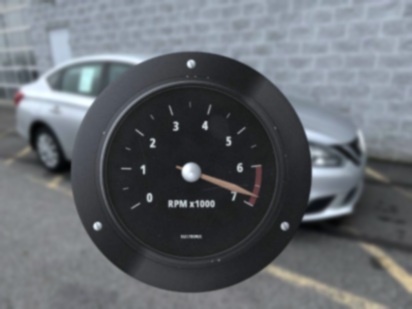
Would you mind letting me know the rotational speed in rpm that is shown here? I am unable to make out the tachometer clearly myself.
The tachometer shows 6750 rpm
